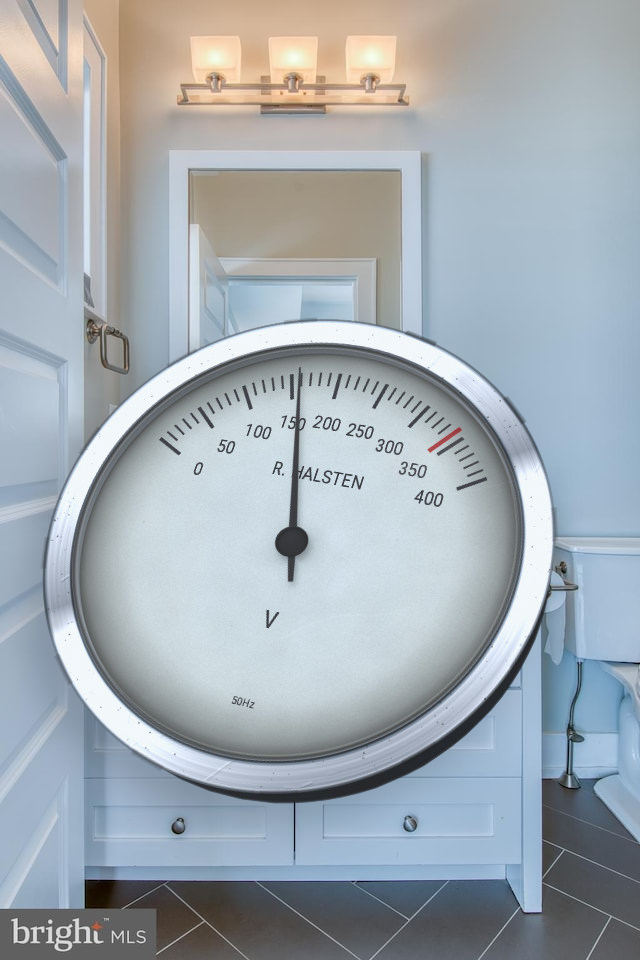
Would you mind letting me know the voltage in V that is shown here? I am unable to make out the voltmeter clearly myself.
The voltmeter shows 160 V
